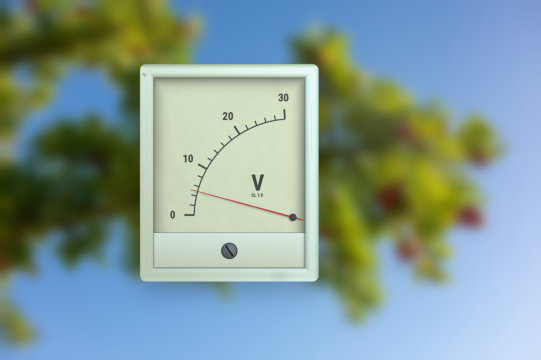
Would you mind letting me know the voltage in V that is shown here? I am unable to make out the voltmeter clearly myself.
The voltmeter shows 5 V
